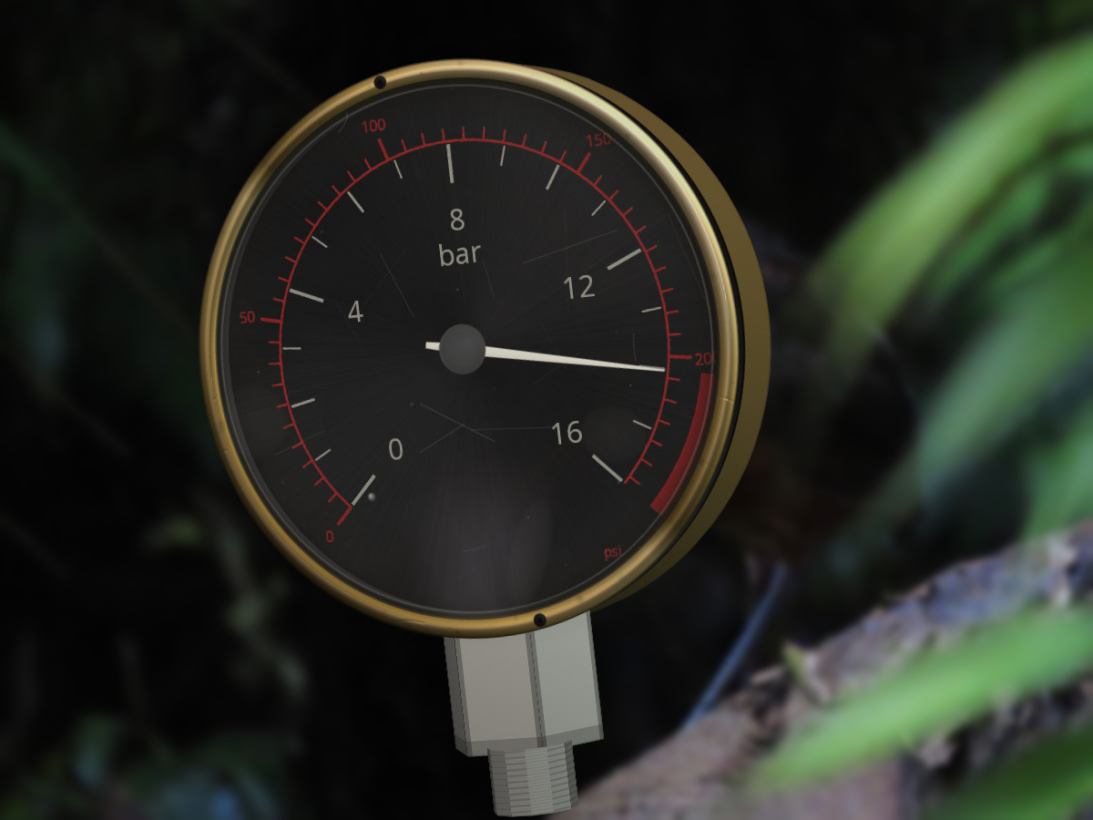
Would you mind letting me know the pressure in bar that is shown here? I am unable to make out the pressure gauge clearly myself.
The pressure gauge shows 14 bar
